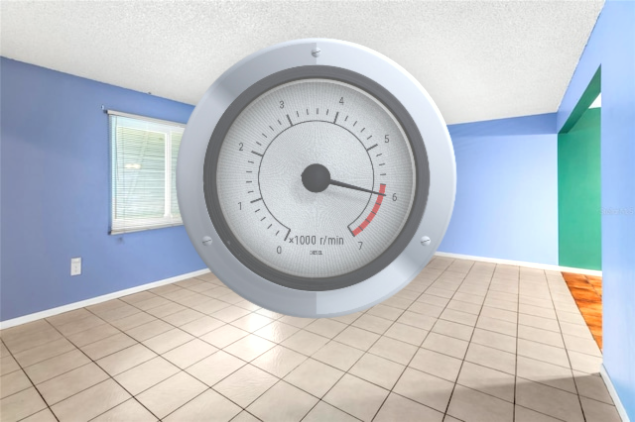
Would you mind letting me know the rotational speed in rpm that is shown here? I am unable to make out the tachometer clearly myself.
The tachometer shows 6000 rpm
